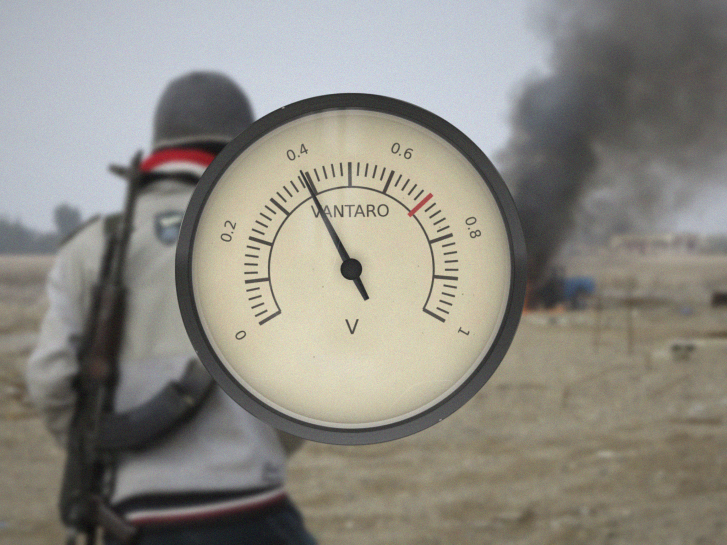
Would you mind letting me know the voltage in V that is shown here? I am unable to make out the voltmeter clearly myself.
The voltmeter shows 0.39 V
